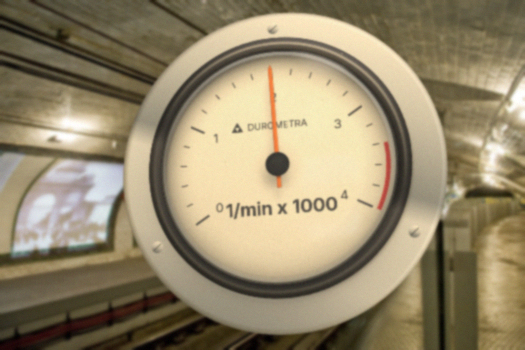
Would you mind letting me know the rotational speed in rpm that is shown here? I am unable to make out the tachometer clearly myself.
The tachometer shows 2000 rpm
